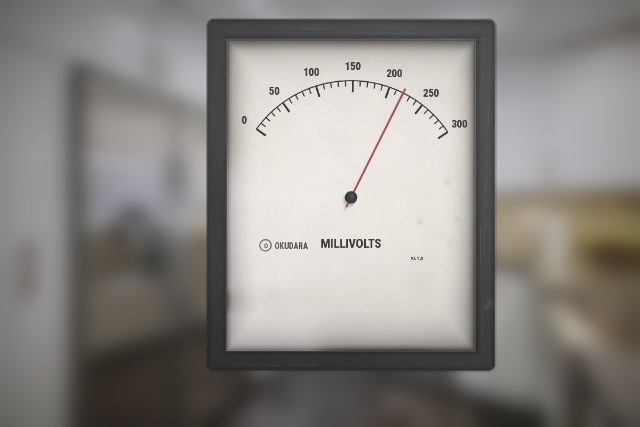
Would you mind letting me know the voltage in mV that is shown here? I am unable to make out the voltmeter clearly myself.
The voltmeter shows 220 mV
